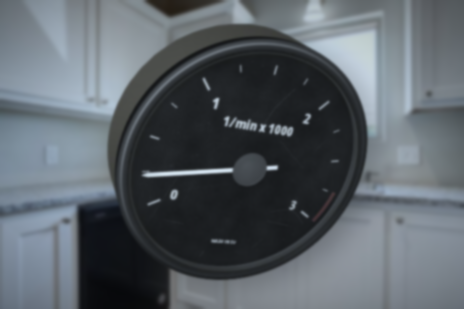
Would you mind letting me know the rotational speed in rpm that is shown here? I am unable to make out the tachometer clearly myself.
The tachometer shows 250 rpm
